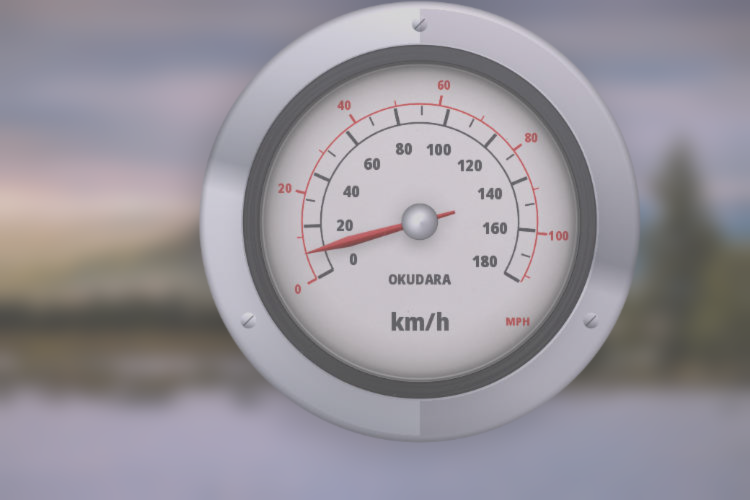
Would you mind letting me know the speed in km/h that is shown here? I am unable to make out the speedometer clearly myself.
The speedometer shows 10 km/h
